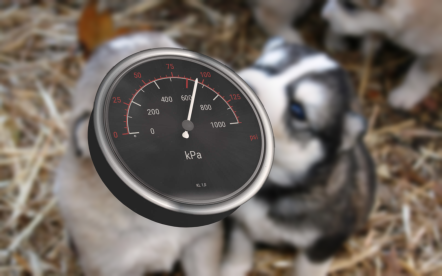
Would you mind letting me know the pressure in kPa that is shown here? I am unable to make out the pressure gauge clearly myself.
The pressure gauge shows 650 kPa
